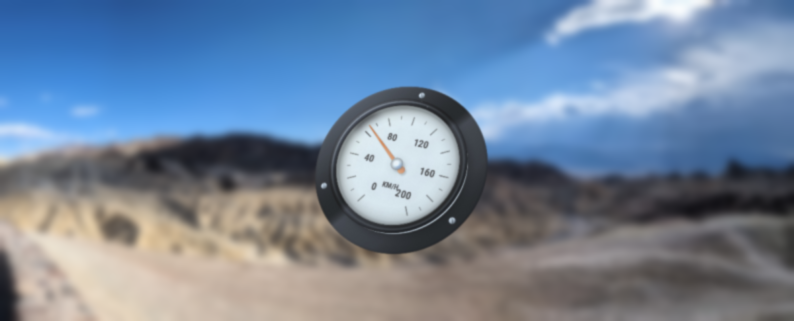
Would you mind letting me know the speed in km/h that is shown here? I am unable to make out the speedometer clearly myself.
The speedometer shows 65 km/h
